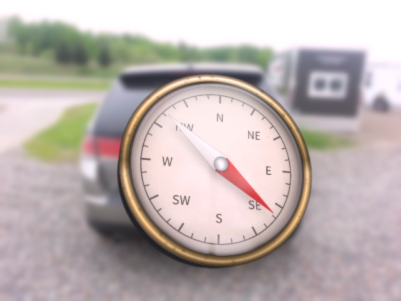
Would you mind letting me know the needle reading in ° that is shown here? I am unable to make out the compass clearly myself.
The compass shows 130 °
